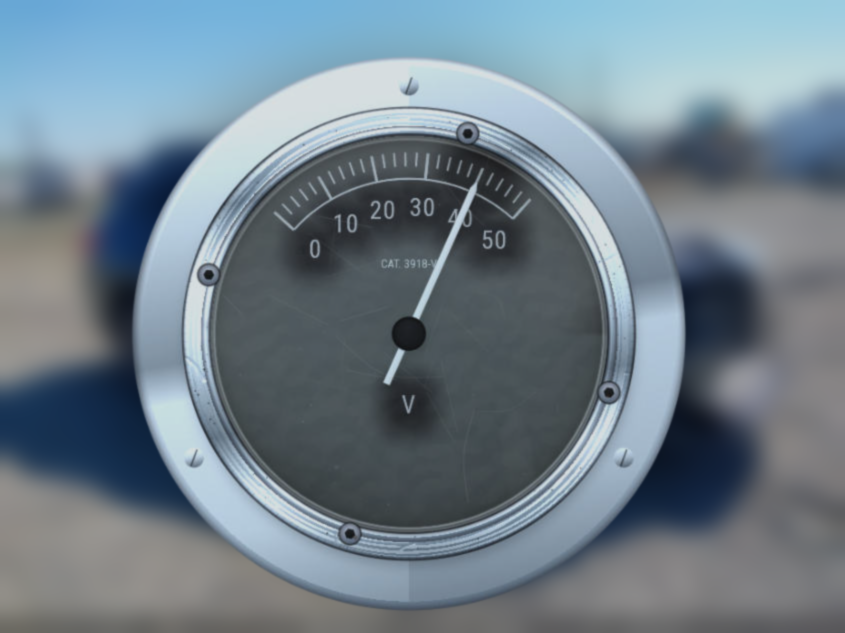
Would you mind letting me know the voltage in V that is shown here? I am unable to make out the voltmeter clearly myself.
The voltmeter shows 40 V
